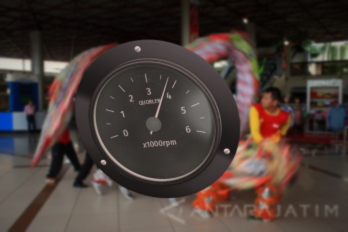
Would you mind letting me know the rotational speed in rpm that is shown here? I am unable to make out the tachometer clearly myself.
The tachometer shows 3750 rpm
